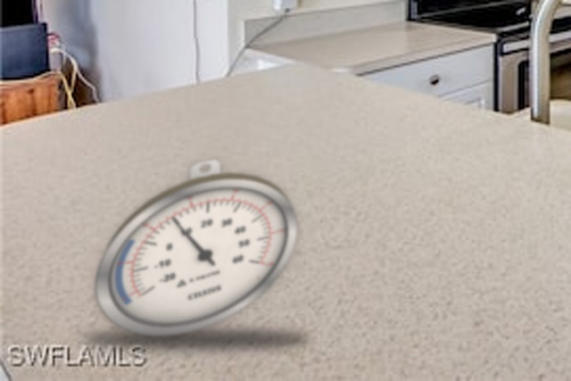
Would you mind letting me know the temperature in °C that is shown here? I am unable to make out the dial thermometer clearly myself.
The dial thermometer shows 10 °C
